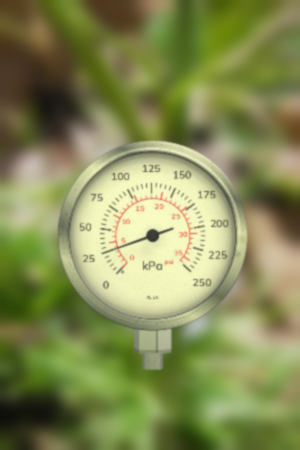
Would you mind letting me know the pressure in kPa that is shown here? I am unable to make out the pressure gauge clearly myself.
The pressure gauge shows 25 kPa
